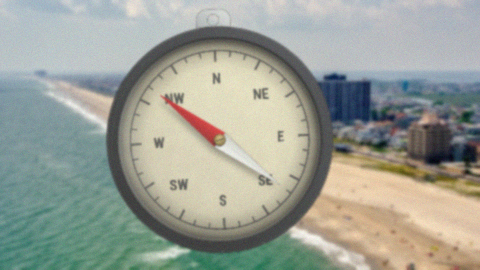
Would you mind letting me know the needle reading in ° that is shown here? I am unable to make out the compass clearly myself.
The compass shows 310 °
